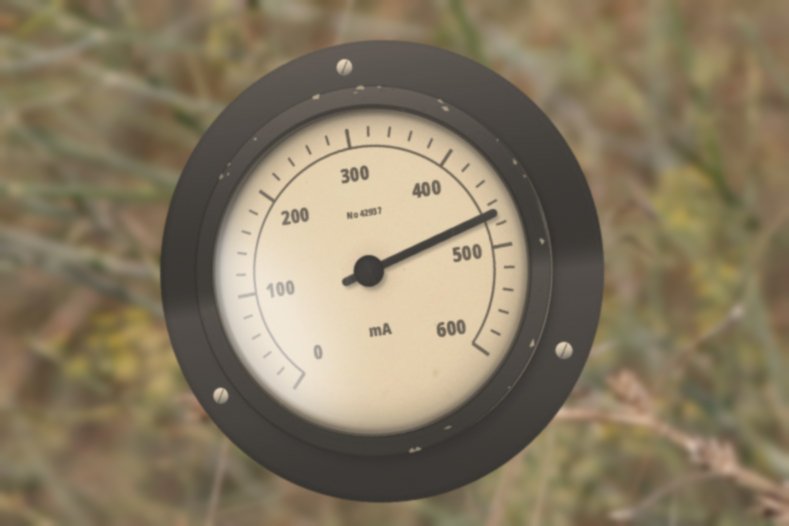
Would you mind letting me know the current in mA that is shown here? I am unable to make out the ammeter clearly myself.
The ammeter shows 470 mA
